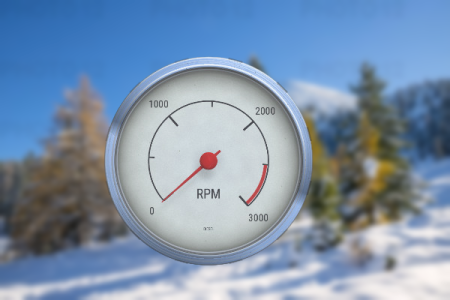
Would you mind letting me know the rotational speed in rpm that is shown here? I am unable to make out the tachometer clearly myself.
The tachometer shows 0 rpm
